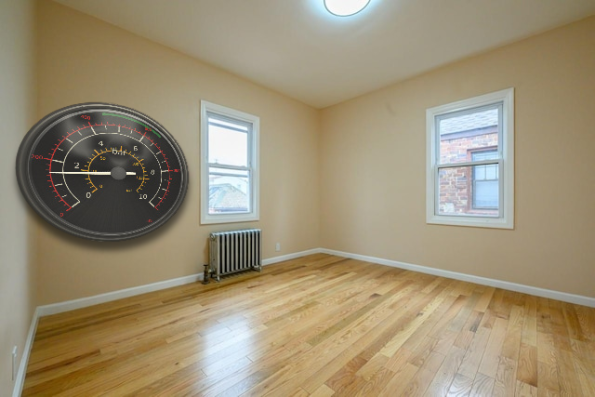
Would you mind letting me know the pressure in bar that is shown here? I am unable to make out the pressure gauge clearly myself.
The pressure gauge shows 1.5 bar
